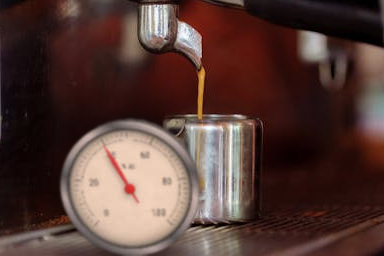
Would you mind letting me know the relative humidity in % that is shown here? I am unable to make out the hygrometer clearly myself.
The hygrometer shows 40 %
